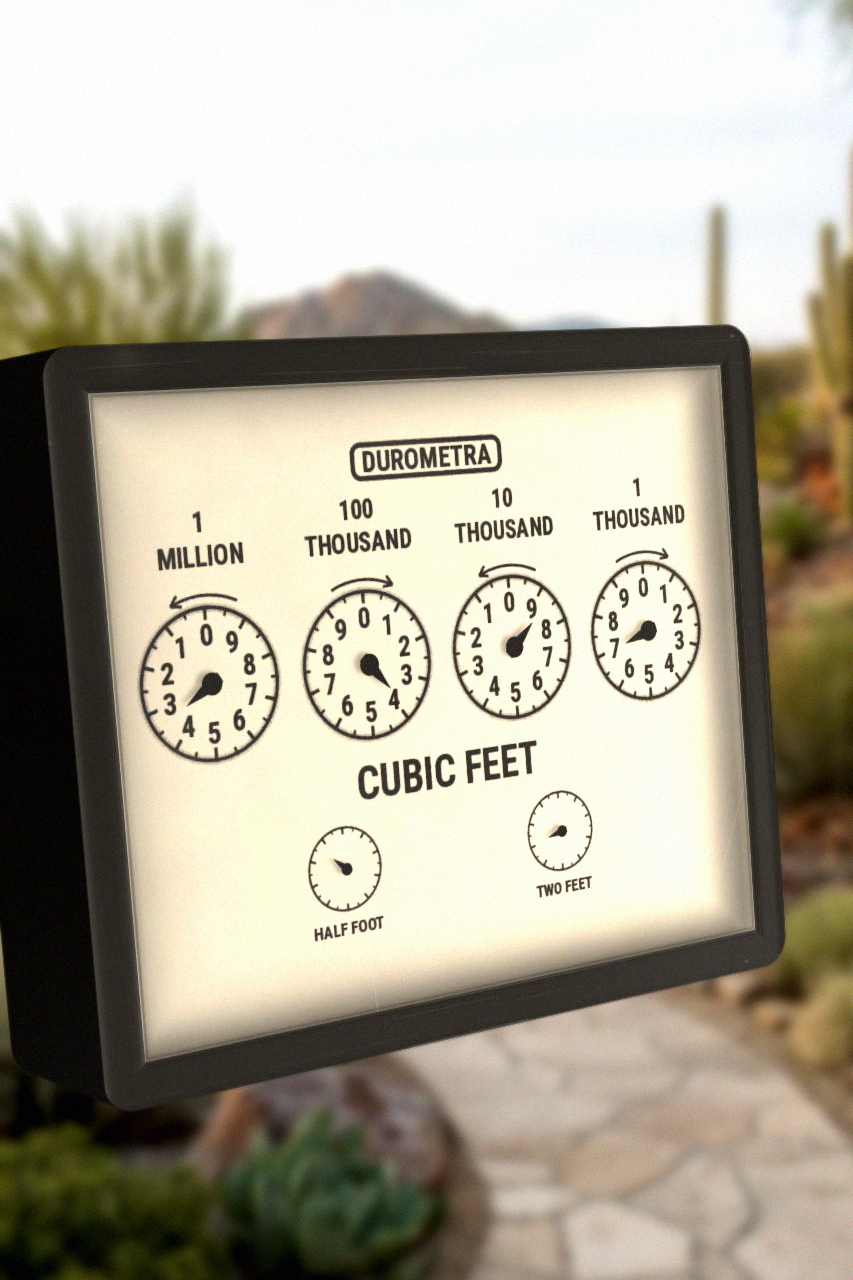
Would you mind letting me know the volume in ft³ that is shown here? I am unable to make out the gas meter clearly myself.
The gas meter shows 338700 ft³
